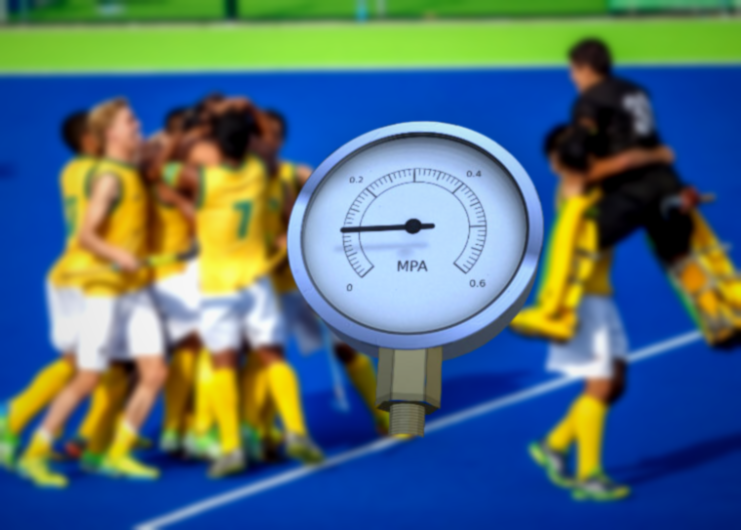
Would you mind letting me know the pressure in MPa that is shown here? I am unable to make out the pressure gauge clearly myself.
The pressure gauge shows 0.1 MPa
